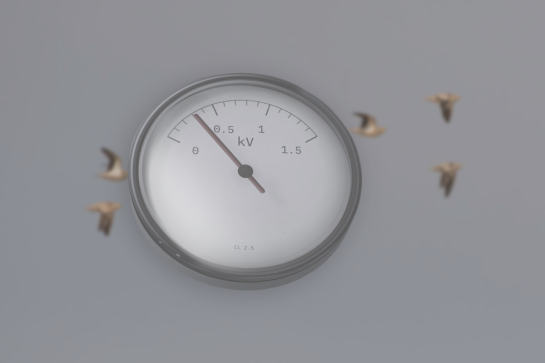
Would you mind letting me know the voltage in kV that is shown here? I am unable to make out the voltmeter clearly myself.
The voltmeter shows 0.3 kV
